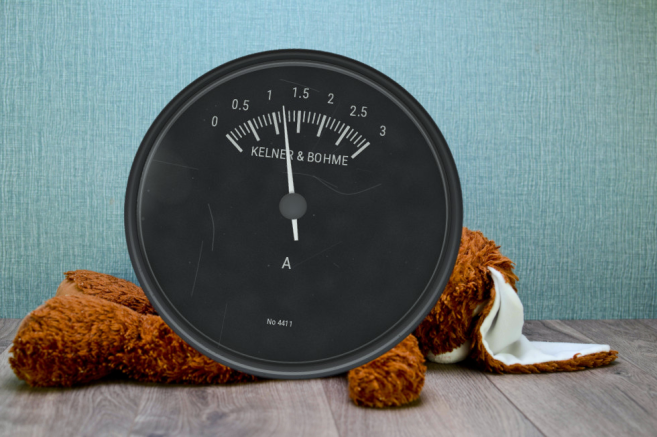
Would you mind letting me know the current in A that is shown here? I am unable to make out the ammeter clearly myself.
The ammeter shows 1.2 A
